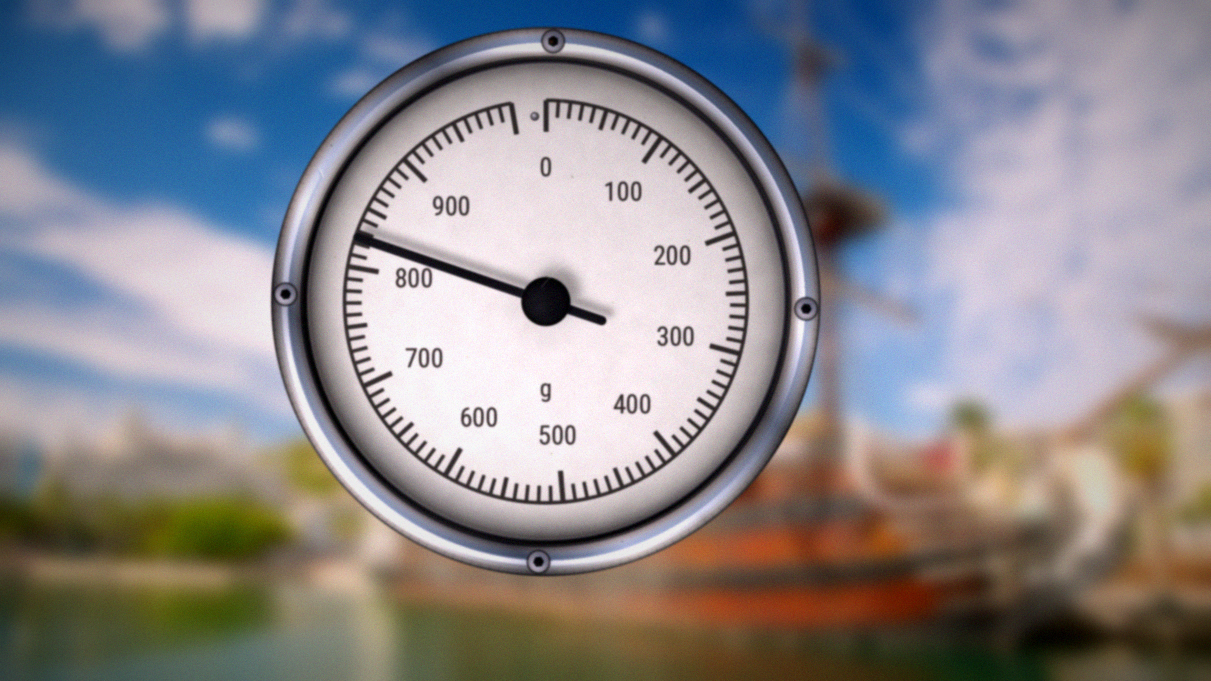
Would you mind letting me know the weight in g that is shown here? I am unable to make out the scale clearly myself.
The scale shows 825 g
